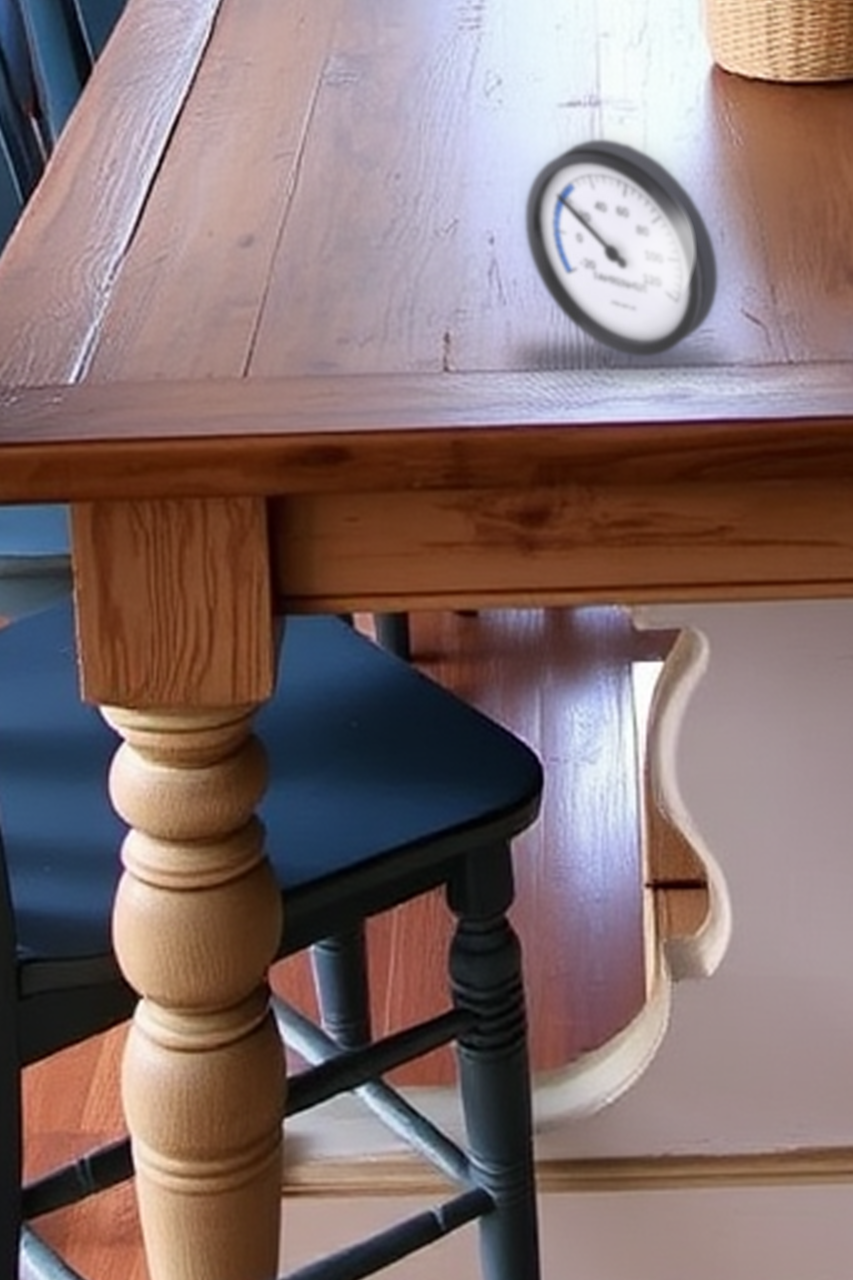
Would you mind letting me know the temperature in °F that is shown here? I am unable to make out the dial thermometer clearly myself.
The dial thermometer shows 20 °F
